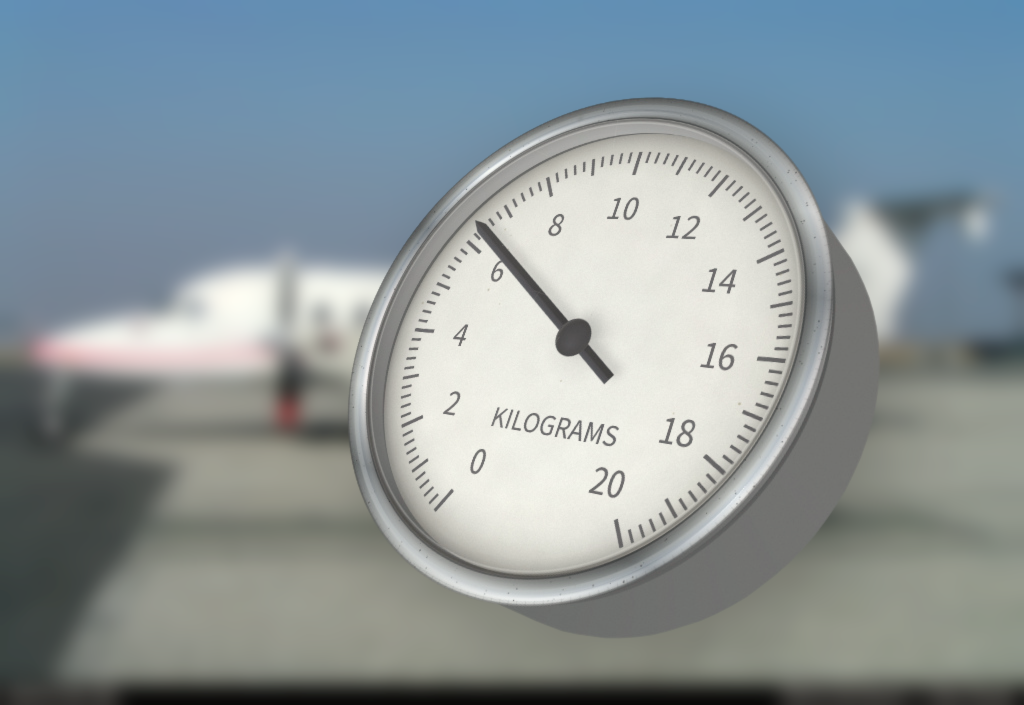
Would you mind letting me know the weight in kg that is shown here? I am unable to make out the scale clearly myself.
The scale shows 6.4 kg
